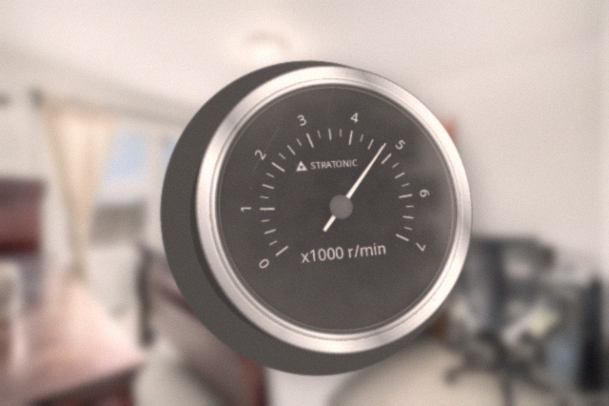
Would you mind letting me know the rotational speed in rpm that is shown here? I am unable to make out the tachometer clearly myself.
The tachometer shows 4750 rpm
